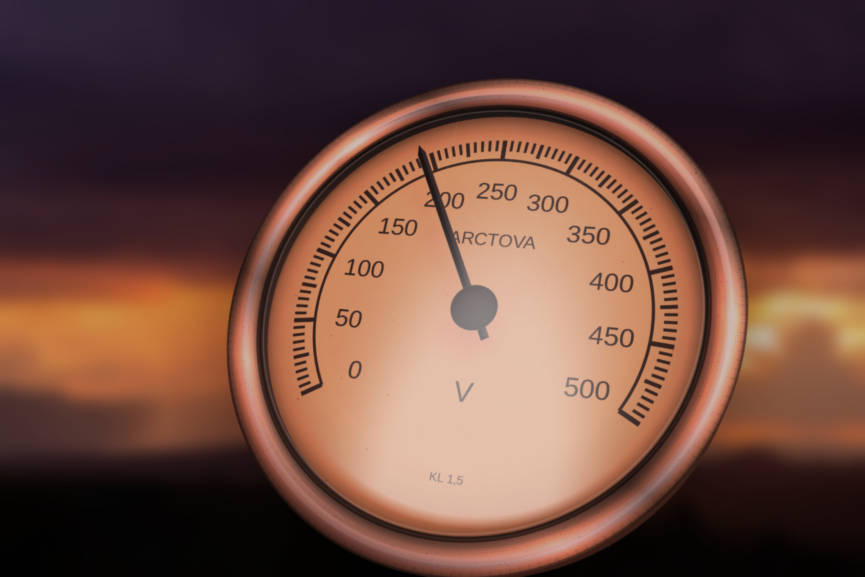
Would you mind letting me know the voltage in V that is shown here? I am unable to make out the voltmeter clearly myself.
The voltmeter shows 195 V
